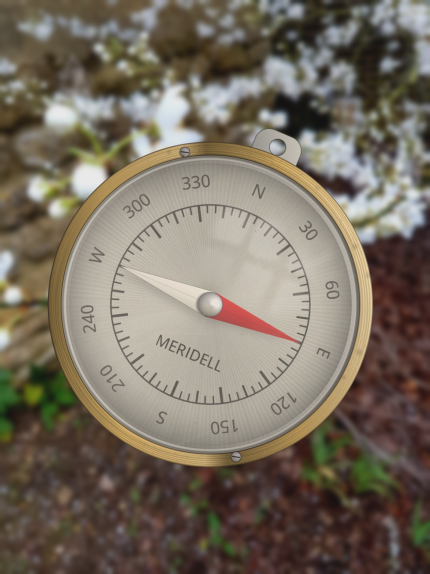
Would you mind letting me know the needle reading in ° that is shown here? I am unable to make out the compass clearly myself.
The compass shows 90 °
